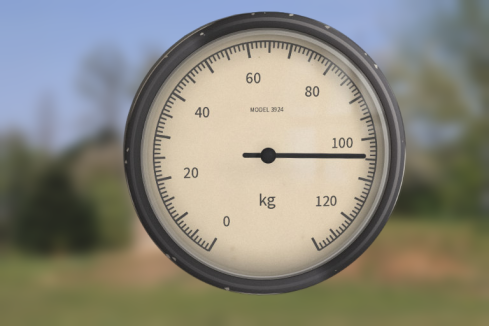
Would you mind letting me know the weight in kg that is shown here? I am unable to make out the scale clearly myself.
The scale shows 104 kg
